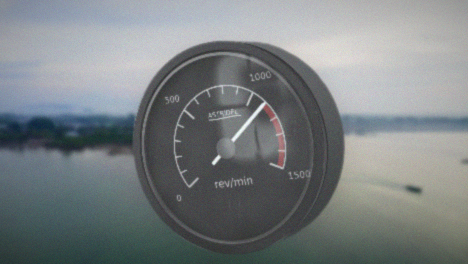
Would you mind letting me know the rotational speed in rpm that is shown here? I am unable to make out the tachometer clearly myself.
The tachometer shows 1100 rpm
